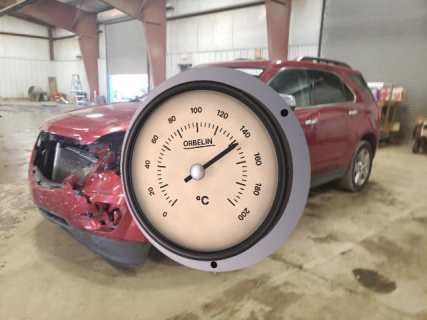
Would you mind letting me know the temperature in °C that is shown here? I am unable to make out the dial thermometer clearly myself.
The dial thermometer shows 144 °C
